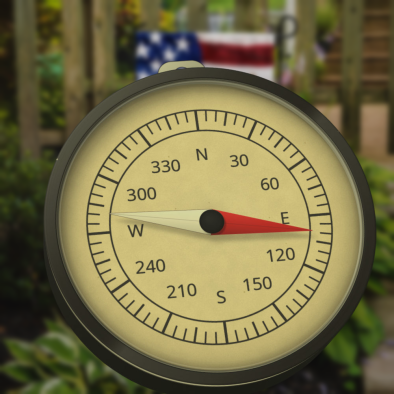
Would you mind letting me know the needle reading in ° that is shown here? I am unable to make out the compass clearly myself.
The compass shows 100 °
